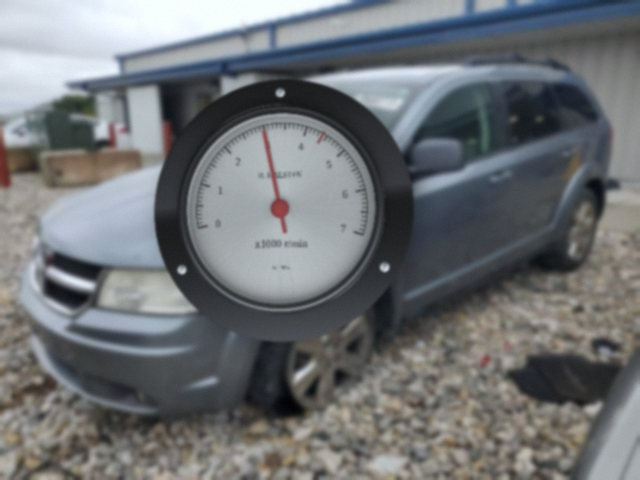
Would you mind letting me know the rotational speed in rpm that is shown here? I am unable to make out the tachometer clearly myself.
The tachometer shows 3000 rpm
